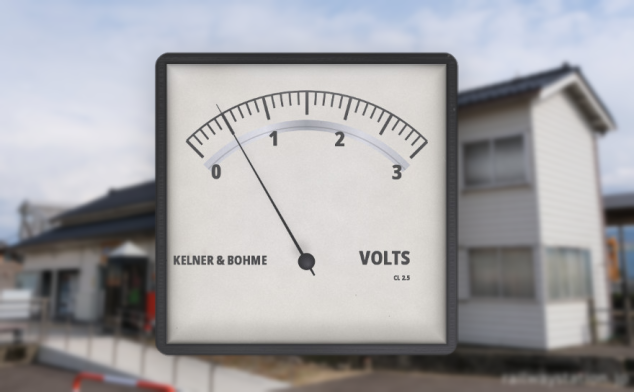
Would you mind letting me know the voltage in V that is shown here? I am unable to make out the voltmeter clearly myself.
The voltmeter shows 0.5 V
